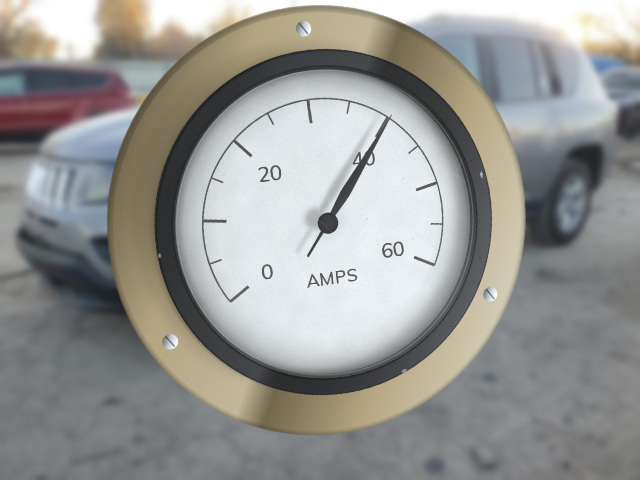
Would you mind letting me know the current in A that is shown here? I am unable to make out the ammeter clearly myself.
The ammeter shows 40 A
